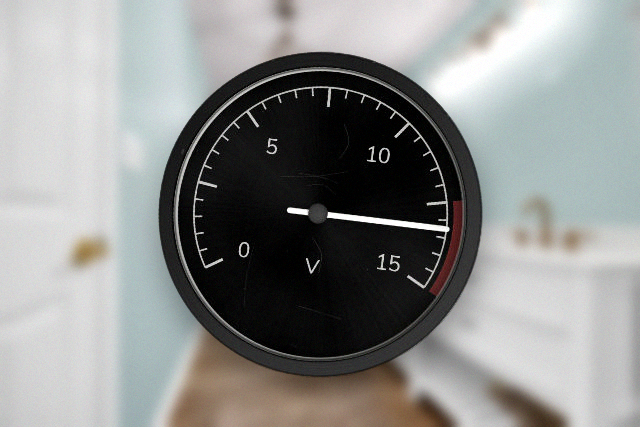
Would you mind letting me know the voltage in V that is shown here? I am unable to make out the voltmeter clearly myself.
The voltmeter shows 13.25 V
